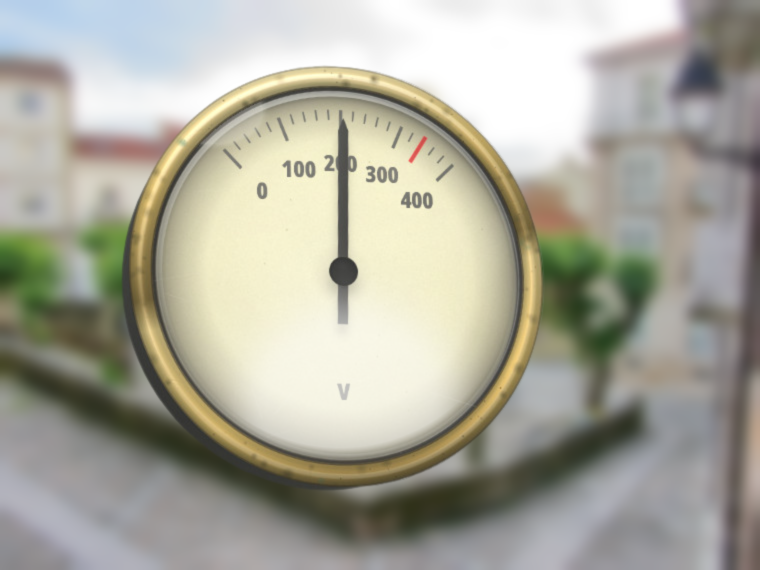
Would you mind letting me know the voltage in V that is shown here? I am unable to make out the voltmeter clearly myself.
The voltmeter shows 200 V
